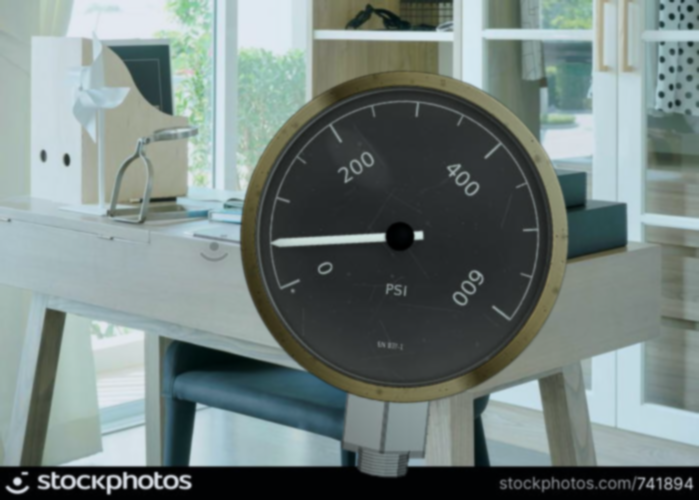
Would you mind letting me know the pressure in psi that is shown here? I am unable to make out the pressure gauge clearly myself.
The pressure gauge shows 50 psi
